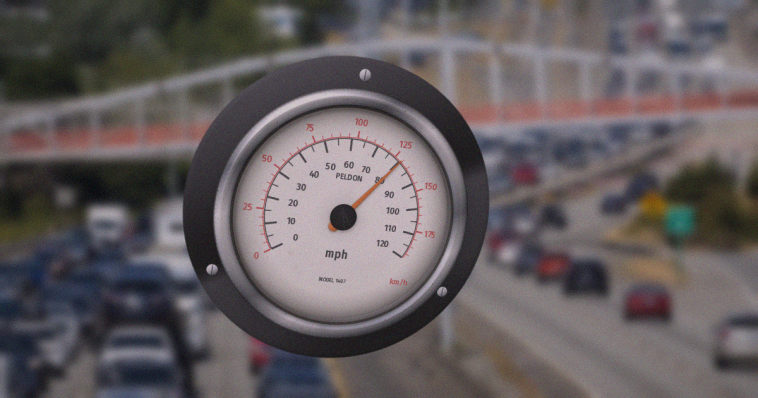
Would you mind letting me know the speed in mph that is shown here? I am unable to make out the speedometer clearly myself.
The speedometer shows 80 mph
